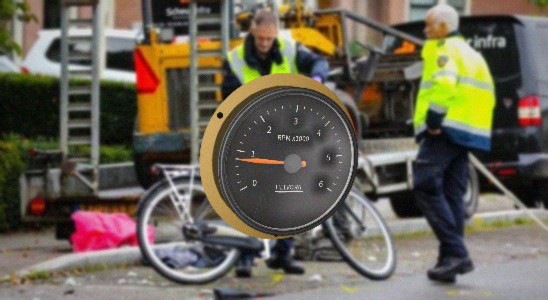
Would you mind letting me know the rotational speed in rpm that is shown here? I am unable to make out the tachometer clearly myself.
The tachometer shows 800 rpm
